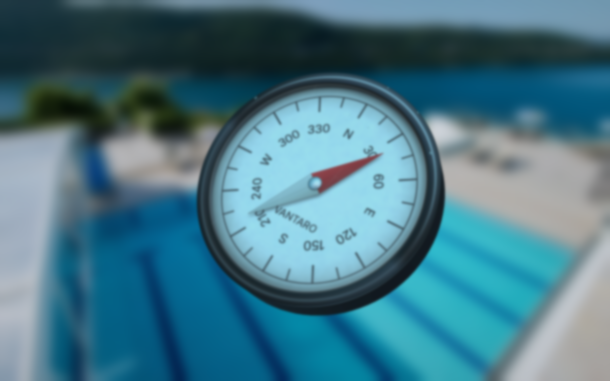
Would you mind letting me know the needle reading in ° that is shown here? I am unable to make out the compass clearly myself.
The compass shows 37.5 °
